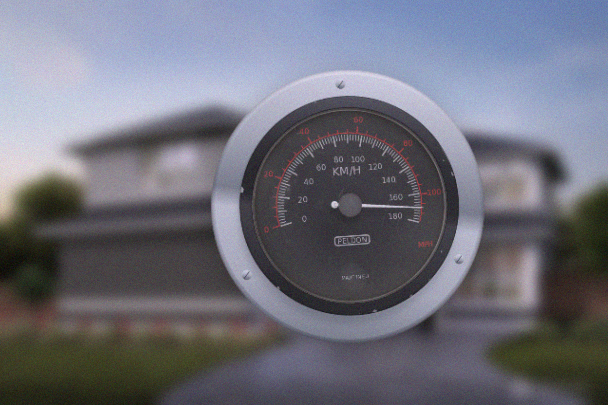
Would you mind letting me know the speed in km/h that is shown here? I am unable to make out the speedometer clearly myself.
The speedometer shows 170 km/h
